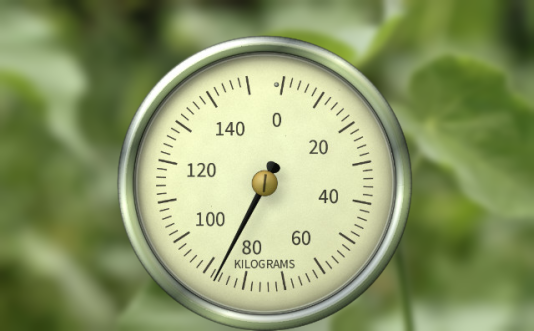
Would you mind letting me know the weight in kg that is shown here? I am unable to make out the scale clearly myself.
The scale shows 87 kg
